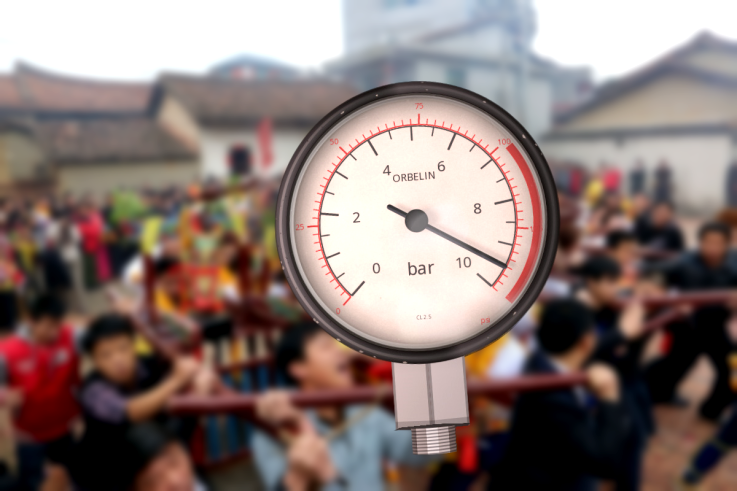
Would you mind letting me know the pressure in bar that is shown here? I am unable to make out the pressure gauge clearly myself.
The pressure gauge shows 9.5 bar
